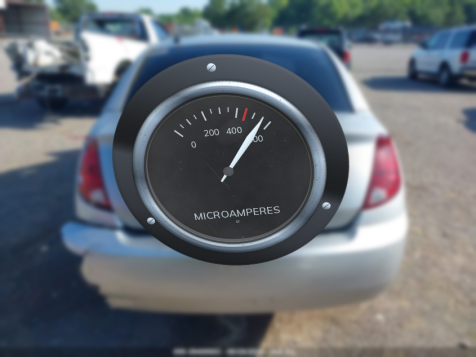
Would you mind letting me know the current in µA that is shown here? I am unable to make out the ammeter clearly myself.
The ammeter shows 550 µA
